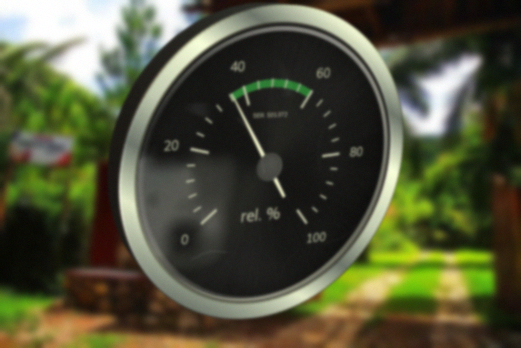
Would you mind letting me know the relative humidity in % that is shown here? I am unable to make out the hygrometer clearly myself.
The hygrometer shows 36 %
